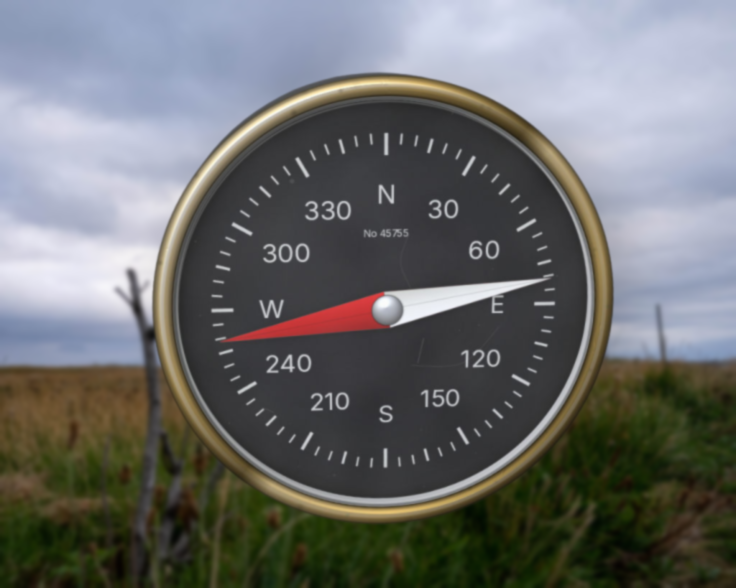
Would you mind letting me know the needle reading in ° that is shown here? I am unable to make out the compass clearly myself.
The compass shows 260 °
